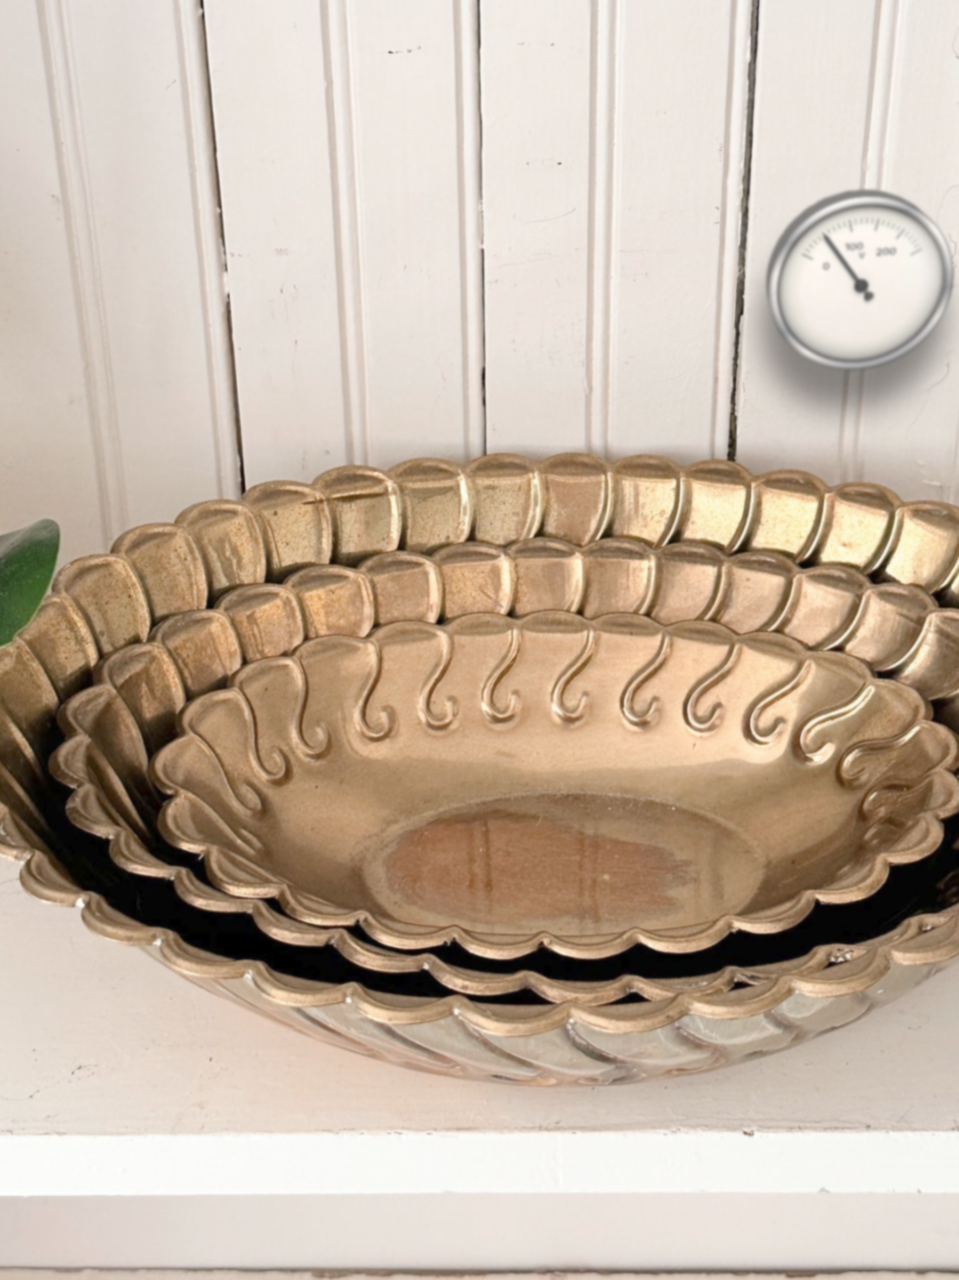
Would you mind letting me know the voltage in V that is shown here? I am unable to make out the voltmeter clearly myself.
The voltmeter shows 50 V
